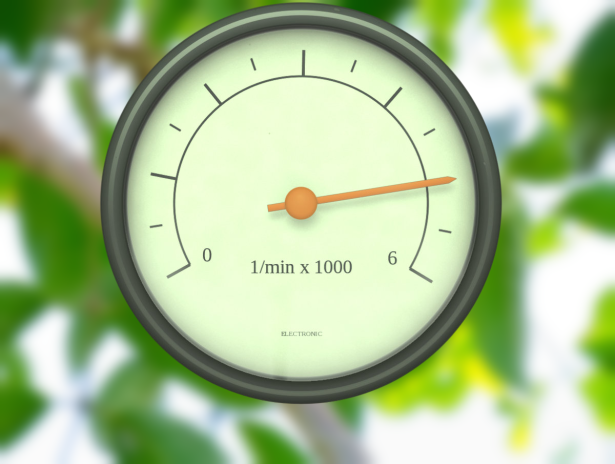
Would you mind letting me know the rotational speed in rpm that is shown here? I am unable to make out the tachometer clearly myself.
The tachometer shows 5000 rpm
